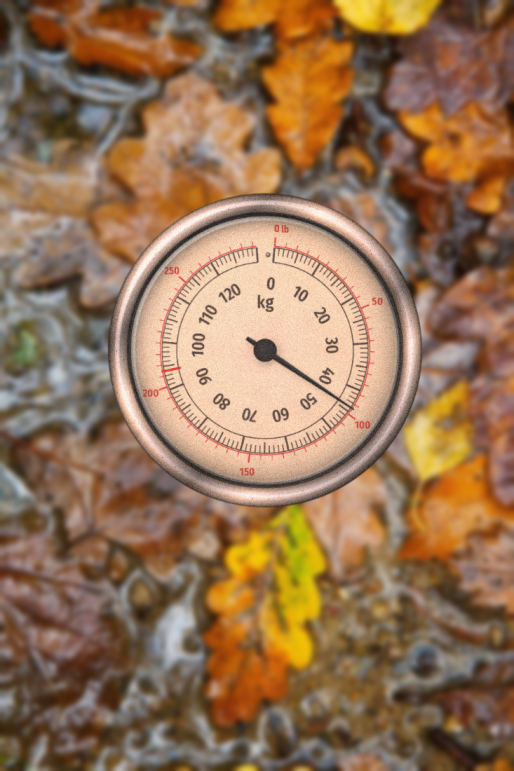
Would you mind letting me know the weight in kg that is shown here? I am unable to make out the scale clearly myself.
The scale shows 44 kg
